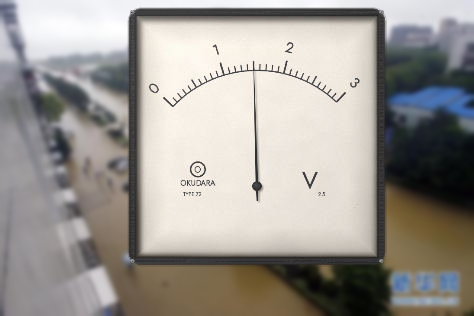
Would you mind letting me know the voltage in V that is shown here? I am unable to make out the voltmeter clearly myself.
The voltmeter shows 1.5 V
